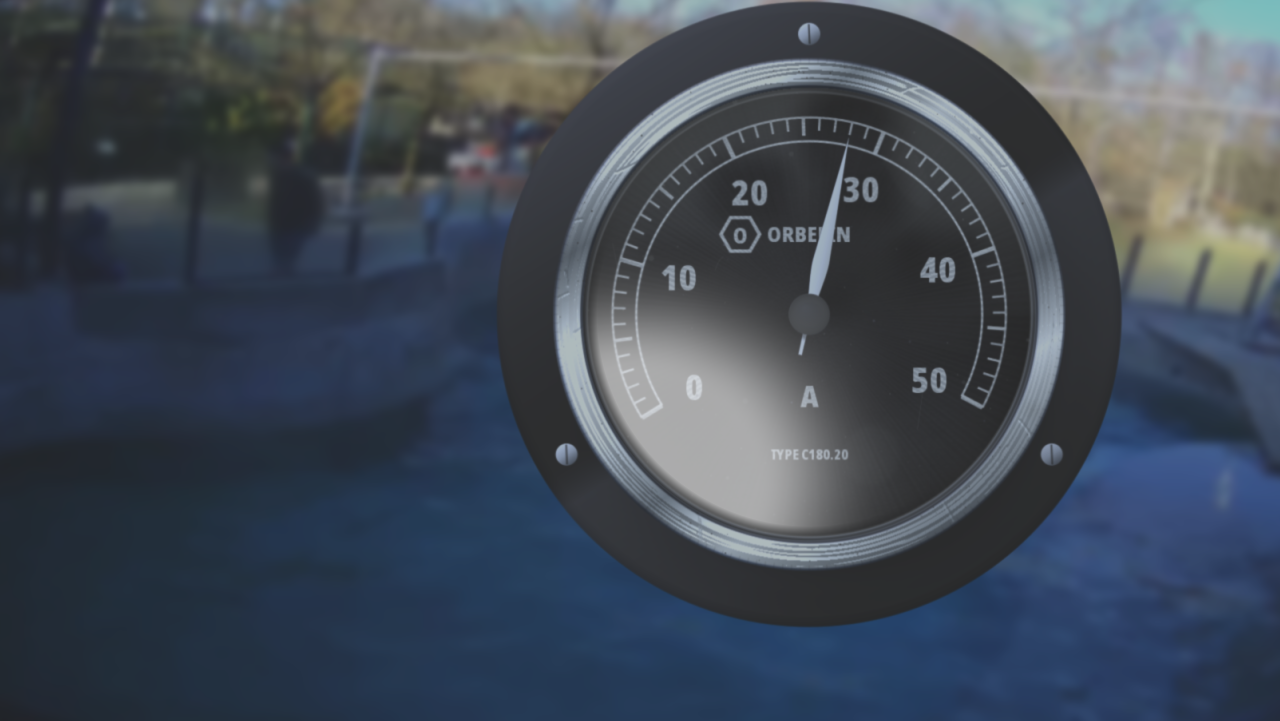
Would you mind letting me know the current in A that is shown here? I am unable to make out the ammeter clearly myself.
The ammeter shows 28 A
